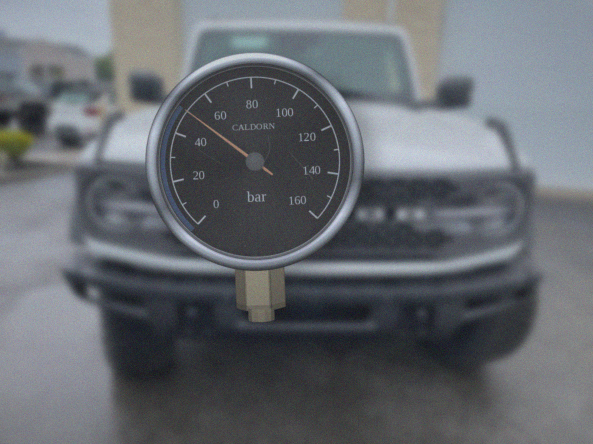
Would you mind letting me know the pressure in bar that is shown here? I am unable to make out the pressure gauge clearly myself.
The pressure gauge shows 50 bar
